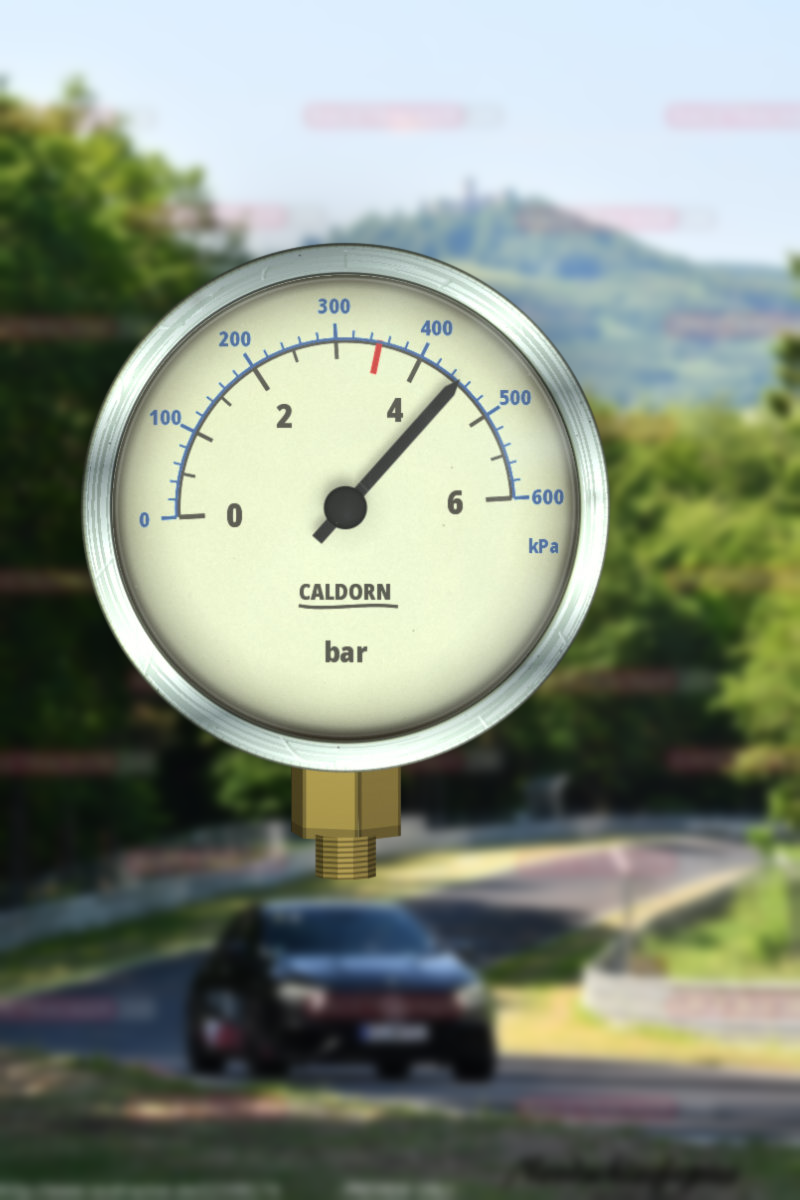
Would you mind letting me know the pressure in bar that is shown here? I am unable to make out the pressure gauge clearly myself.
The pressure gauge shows 4.5 bar
